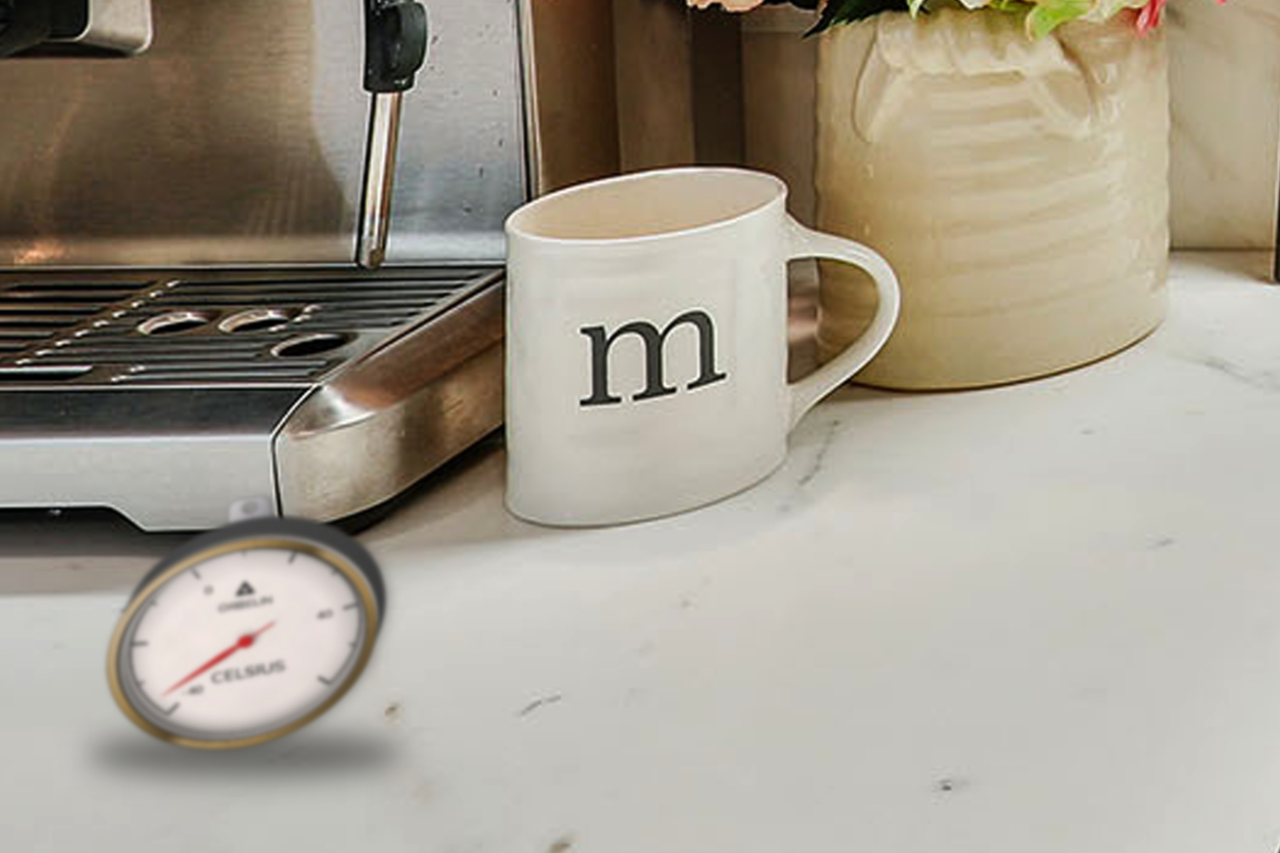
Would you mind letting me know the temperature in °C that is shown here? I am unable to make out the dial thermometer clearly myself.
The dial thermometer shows -35 °C
